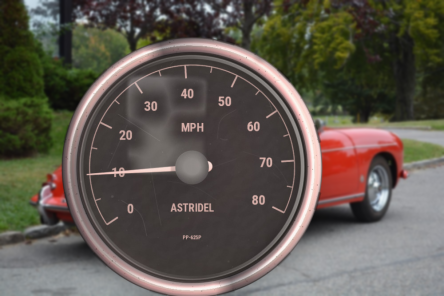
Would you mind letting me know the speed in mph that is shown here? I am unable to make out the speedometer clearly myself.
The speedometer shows 10 mph
